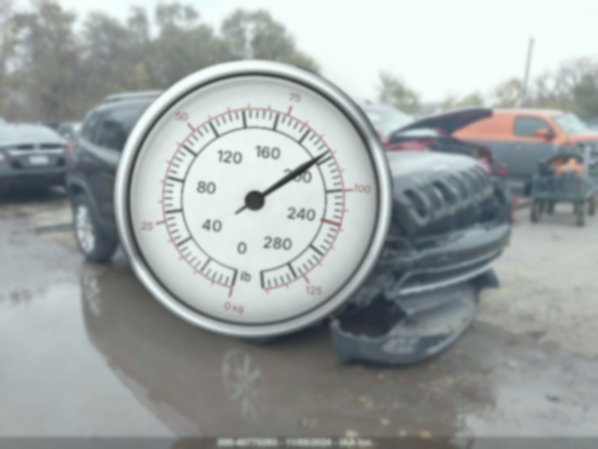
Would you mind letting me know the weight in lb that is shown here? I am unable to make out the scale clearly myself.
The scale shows 196 lb
